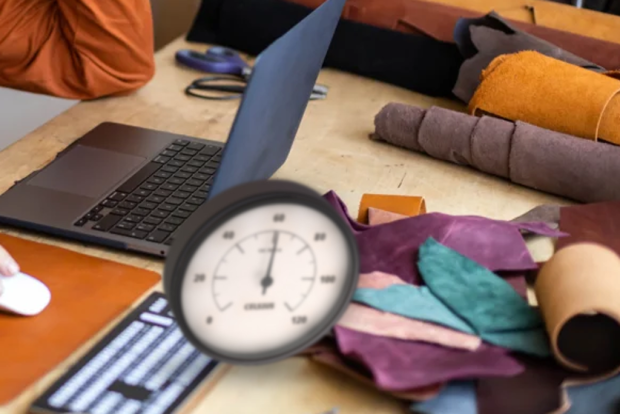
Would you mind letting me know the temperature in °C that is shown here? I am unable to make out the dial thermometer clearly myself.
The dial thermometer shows 60 °C
